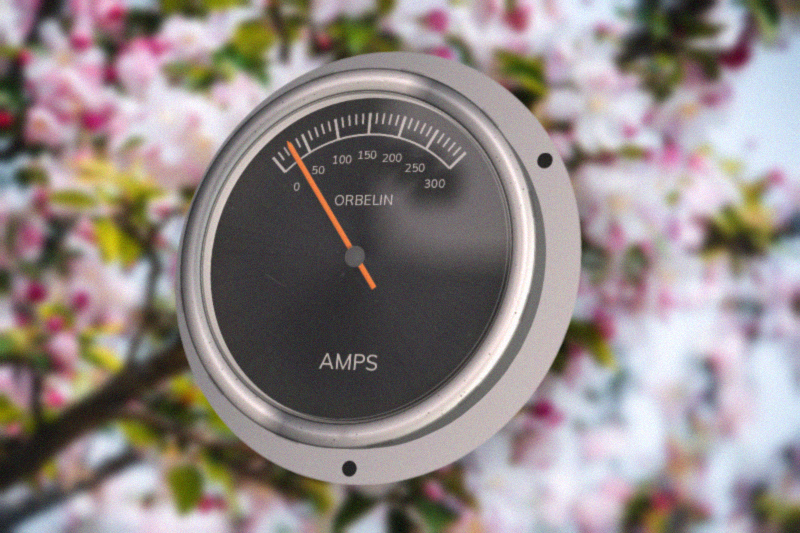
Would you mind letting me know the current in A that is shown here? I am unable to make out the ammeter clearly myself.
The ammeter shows 30 A
